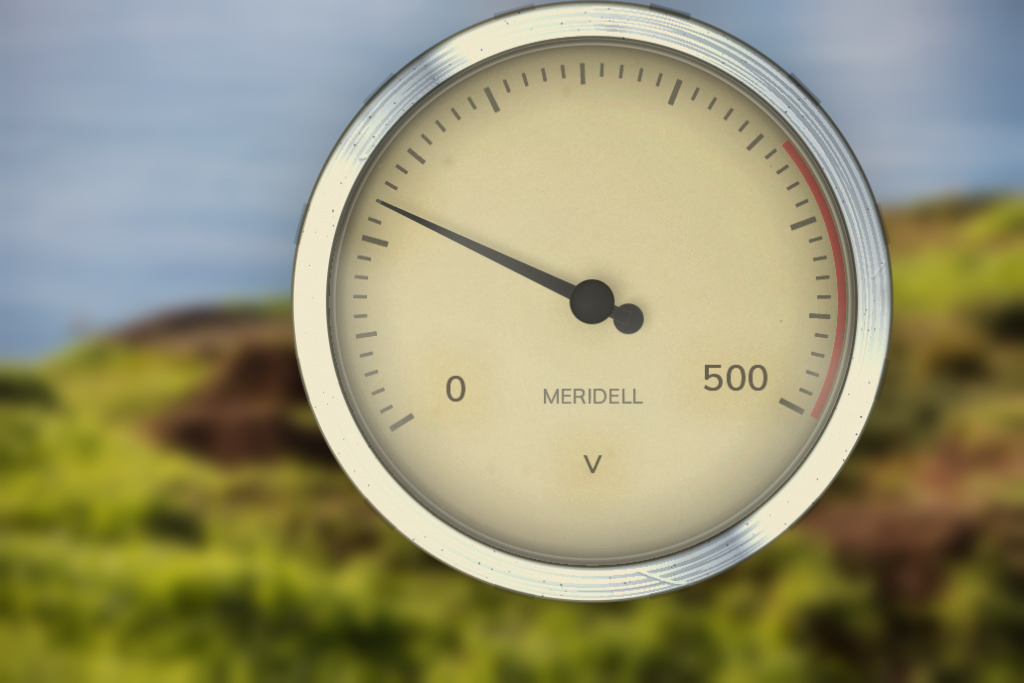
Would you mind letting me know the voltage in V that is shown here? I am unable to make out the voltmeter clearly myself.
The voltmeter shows 120 V
